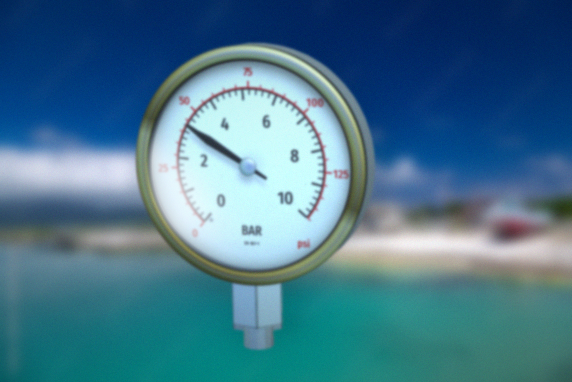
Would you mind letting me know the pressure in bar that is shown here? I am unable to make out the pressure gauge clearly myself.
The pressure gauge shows 3 bar
